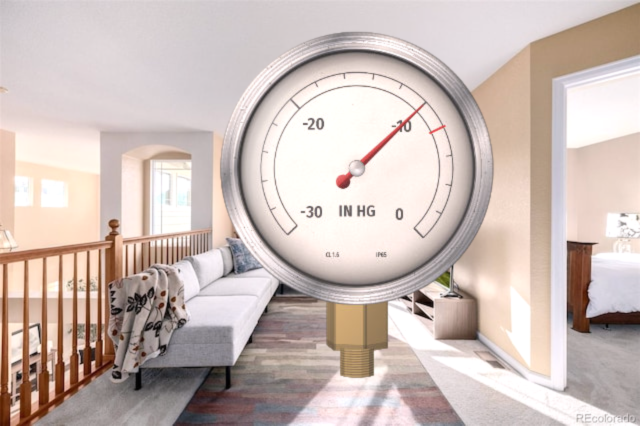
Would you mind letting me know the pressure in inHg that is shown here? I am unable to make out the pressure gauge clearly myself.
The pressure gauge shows -10 inHg
